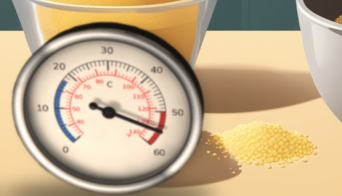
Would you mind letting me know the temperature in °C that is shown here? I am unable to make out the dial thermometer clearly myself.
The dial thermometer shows 55 °C
